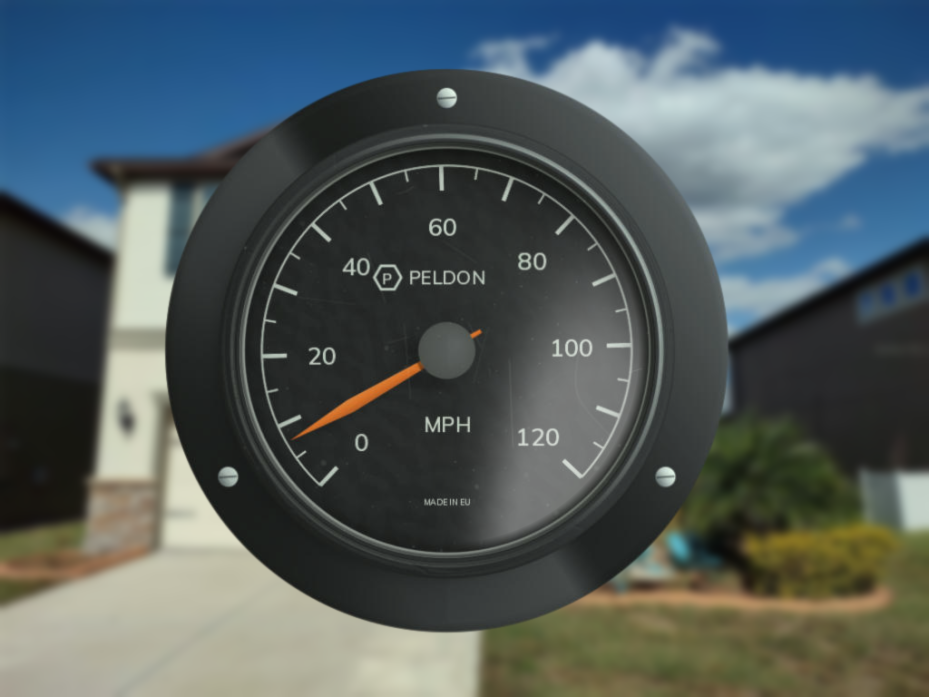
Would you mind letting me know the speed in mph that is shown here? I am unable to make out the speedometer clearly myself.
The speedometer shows 7.5 mph
